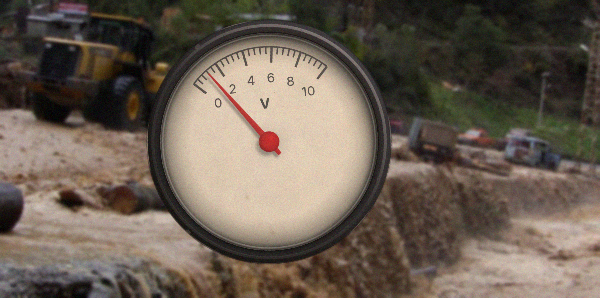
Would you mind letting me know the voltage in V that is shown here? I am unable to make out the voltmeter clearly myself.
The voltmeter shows 1.2 V
